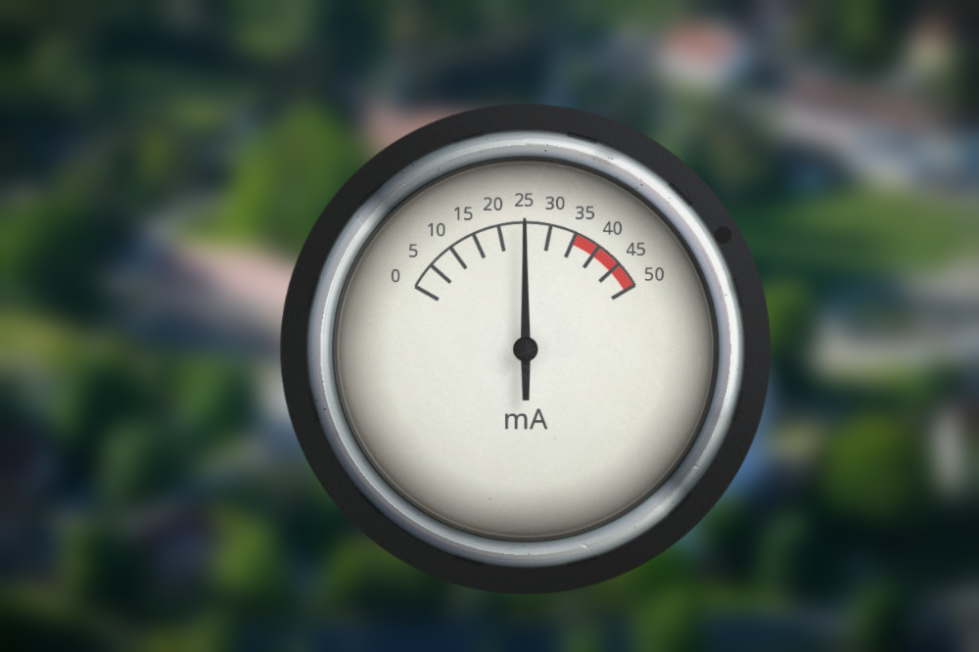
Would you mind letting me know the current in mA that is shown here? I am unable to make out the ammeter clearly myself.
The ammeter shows 25 mA
